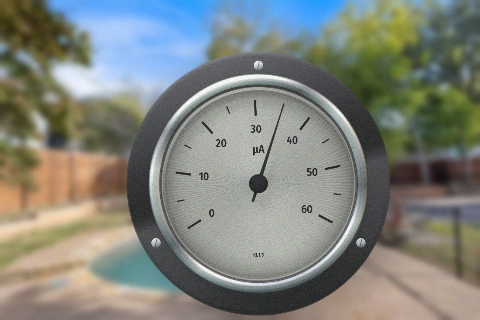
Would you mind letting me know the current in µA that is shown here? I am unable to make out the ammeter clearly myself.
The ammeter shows 35 µA
